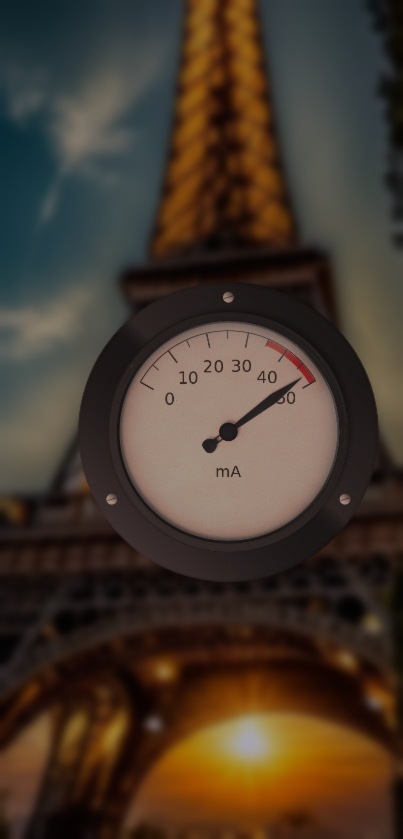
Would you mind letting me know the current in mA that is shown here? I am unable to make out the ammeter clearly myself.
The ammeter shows 47.5 mA
